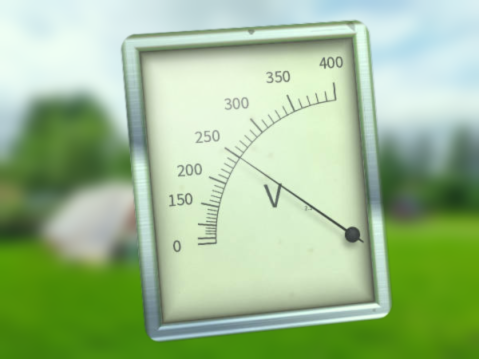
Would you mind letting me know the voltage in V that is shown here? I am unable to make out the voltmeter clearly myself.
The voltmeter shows 250 V
